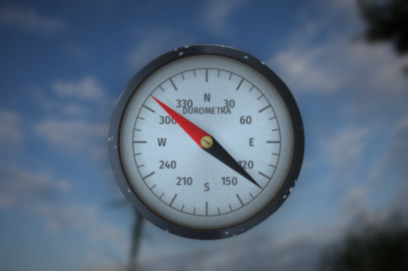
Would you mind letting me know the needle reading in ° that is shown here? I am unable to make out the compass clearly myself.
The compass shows 310 °
